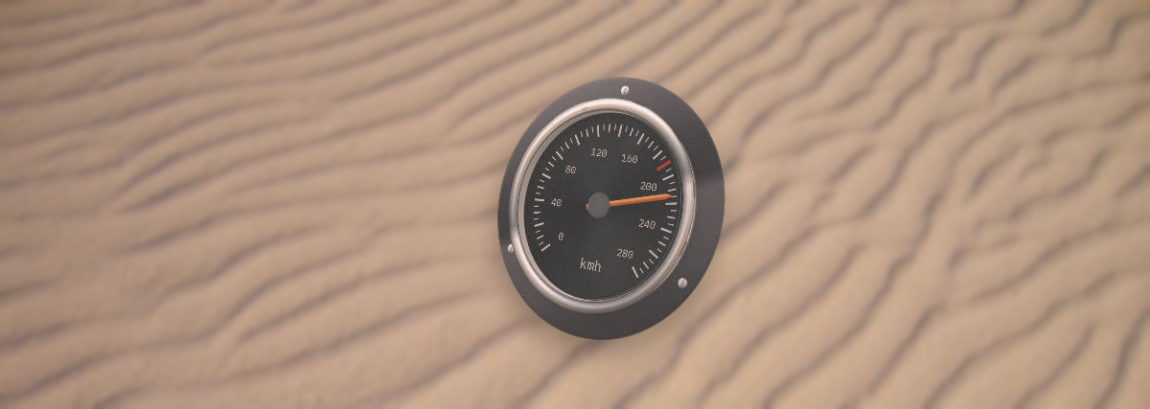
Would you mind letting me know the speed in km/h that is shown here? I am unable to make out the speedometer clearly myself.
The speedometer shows 215 km/h
